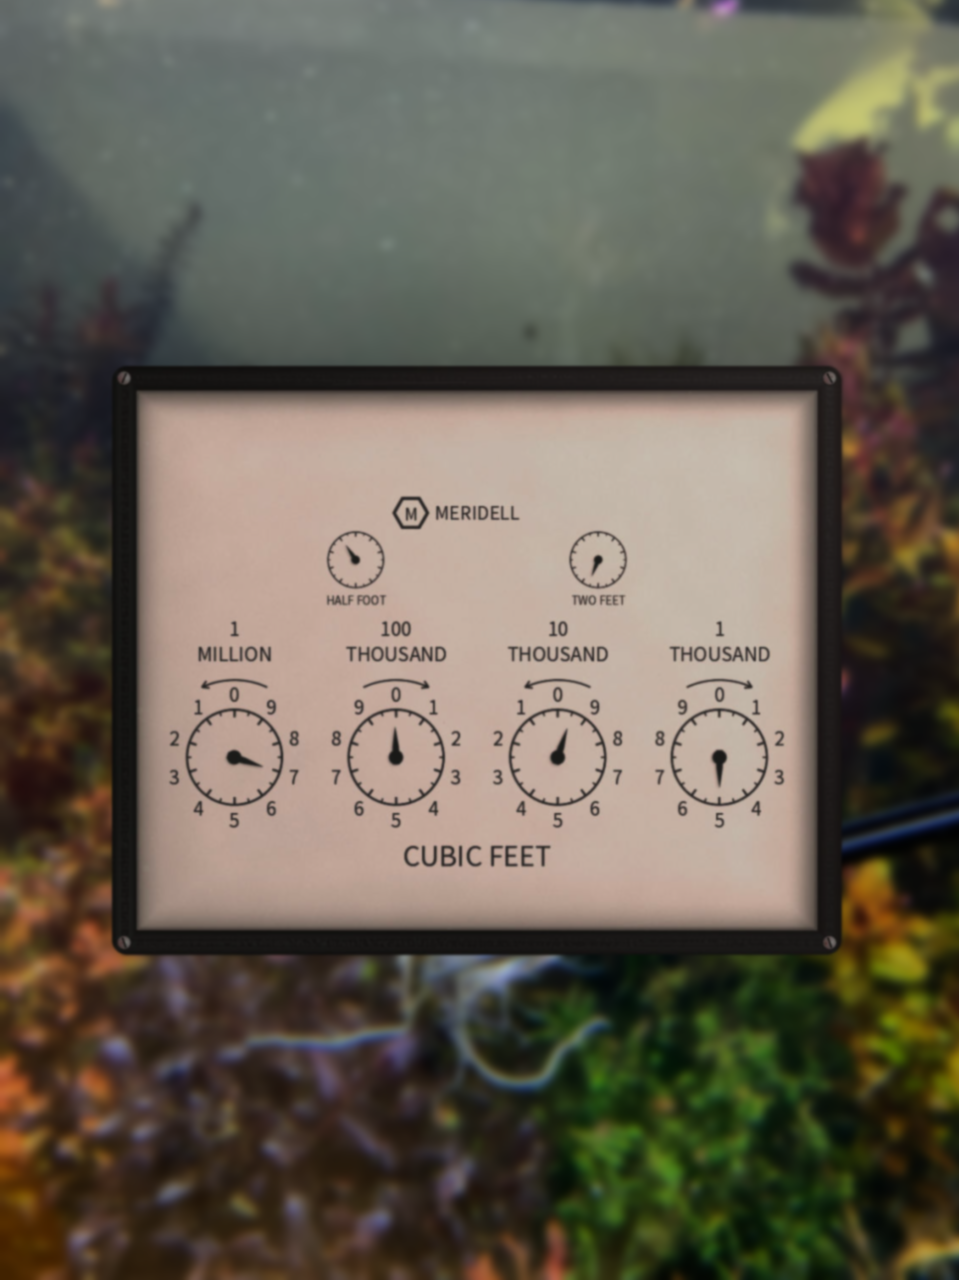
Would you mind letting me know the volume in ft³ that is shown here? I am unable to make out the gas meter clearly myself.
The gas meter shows 699500 ft³
